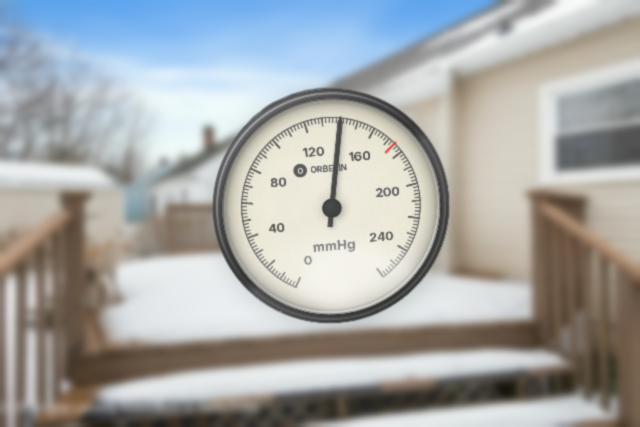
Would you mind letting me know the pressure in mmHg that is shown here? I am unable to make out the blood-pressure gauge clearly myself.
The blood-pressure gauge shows 140 mmHg
